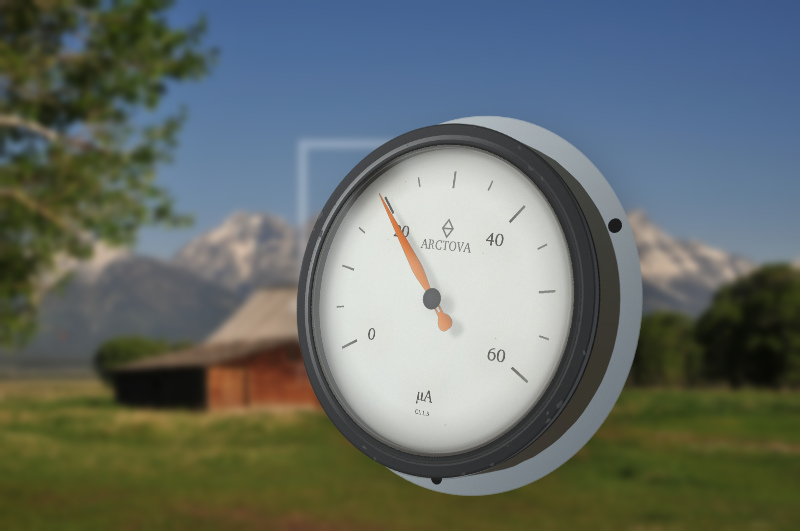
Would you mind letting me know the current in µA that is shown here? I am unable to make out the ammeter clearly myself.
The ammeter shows 20 µA
